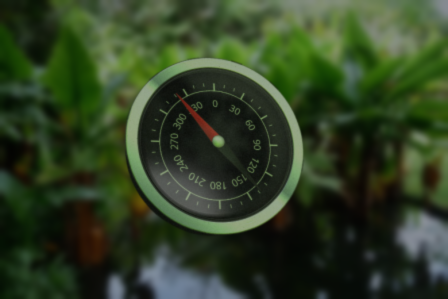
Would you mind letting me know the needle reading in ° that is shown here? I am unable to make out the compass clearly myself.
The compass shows 320 °
